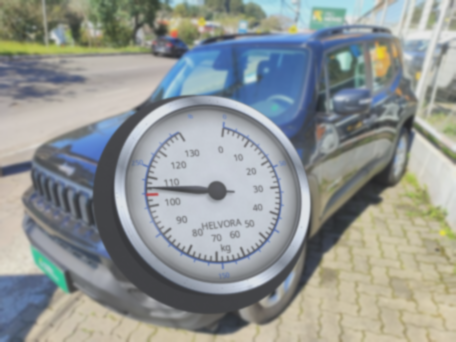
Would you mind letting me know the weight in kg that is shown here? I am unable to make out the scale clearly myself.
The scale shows 106 kg
